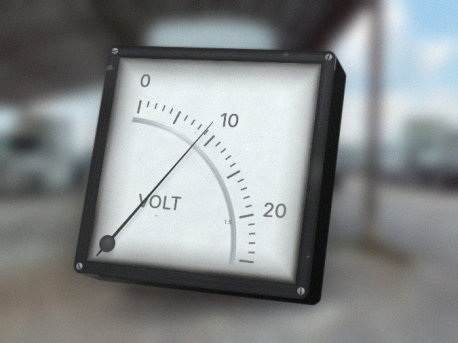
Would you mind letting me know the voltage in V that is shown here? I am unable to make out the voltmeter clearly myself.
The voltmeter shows 9 V
